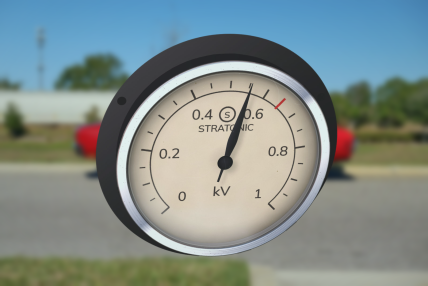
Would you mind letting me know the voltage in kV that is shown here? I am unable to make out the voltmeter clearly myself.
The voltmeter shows 0.55 kV
